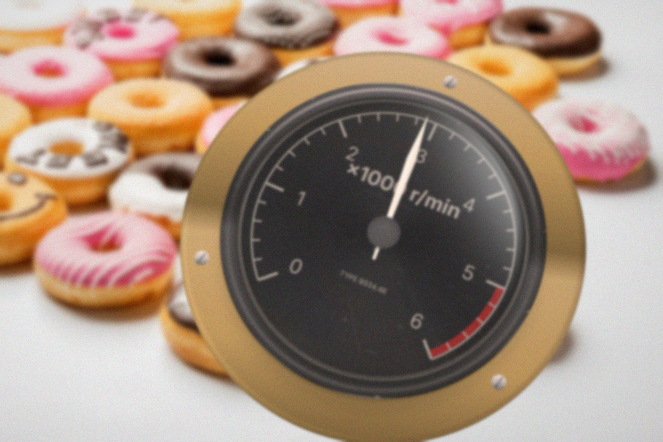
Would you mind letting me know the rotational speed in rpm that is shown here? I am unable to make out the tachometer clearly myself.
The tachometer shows 2900 rpm
